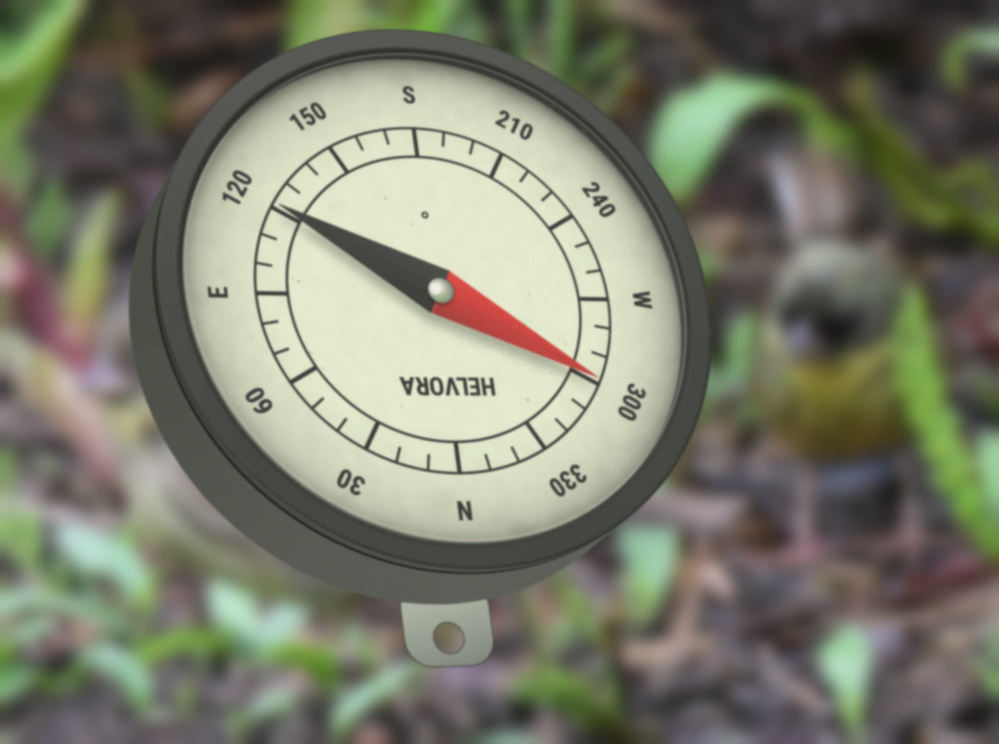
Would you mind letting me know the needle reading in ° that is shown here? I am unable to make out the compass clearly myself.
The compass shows 300 °
